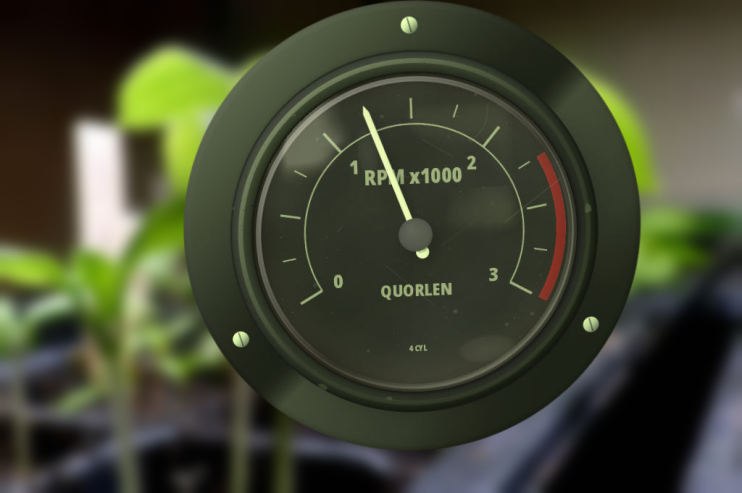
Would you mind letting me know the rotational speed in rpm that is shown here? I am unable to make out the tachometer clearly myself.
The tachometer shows 1250 rpm
